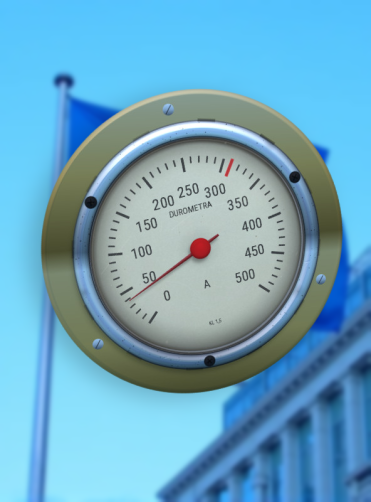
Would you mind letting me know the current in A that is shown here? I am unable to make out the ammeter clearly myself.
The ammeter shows 40 A
